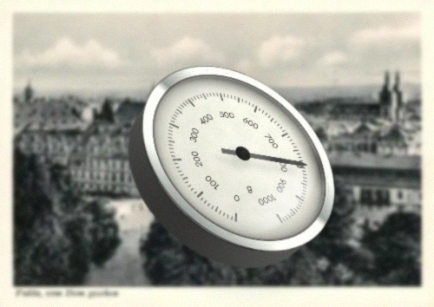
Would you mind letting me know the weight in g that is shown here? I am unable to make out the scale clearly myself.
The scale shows 800 g
